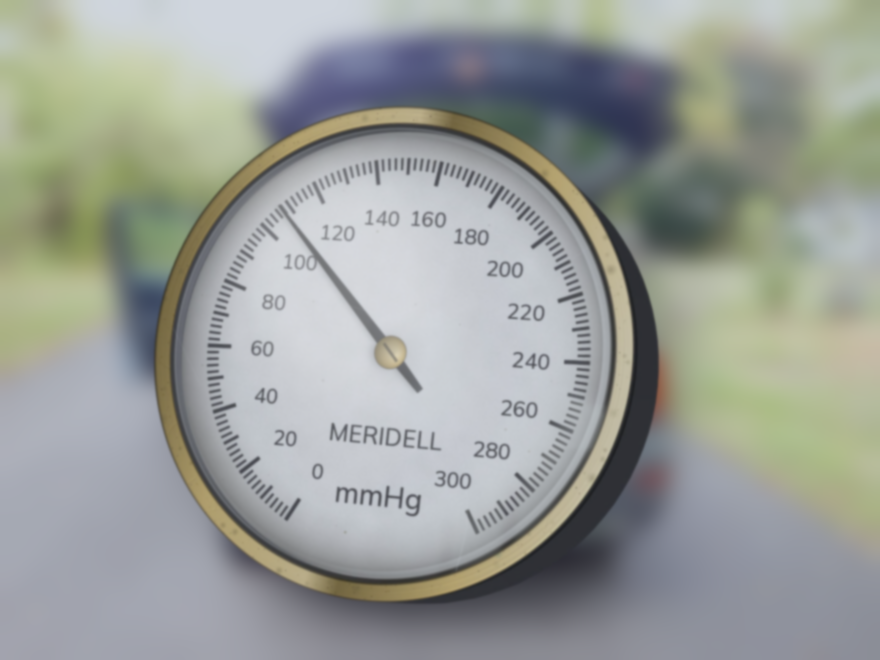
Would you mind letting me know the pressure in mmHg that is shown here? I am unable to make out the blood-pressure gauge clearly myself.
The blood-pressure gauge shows 108 mmHg
